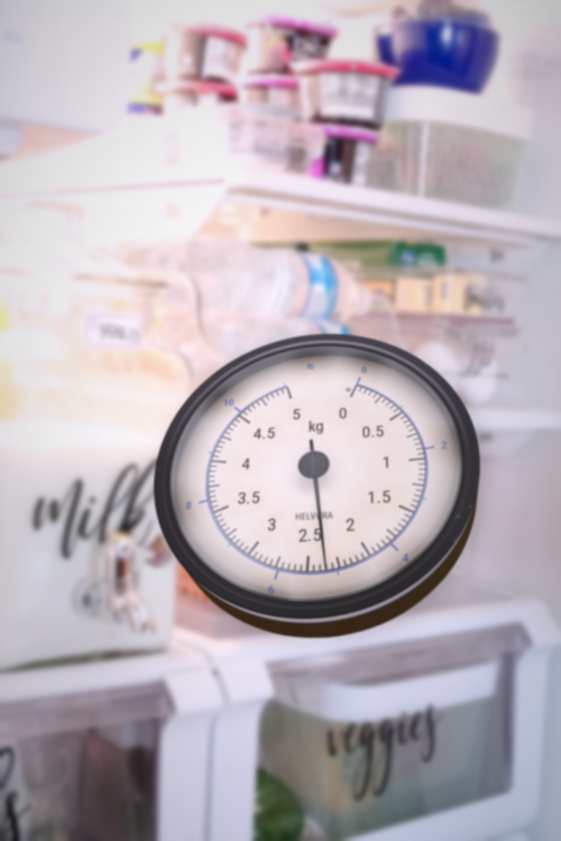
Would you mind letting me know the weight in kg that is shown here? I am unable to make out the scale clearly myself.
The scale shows 2.35 kg
